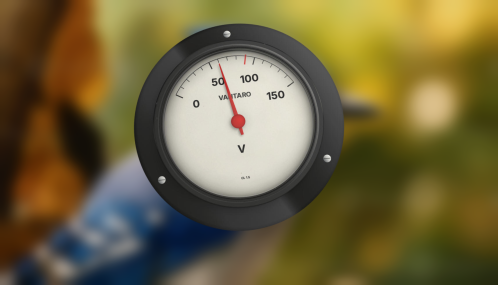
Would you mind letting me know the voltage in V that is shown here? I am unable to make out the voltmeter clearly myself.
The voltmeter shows 60 V
